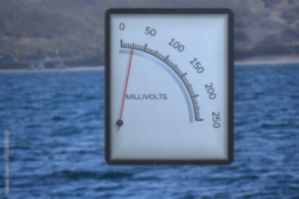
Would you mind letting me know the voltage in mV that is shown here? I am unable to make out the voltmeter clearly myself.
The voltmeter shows 25 mV
